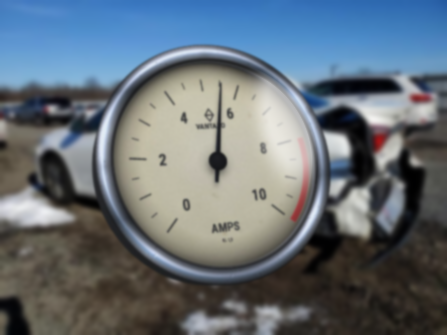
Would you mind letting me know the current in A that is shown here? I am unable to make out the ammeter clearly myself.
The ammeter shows 5.5 A
